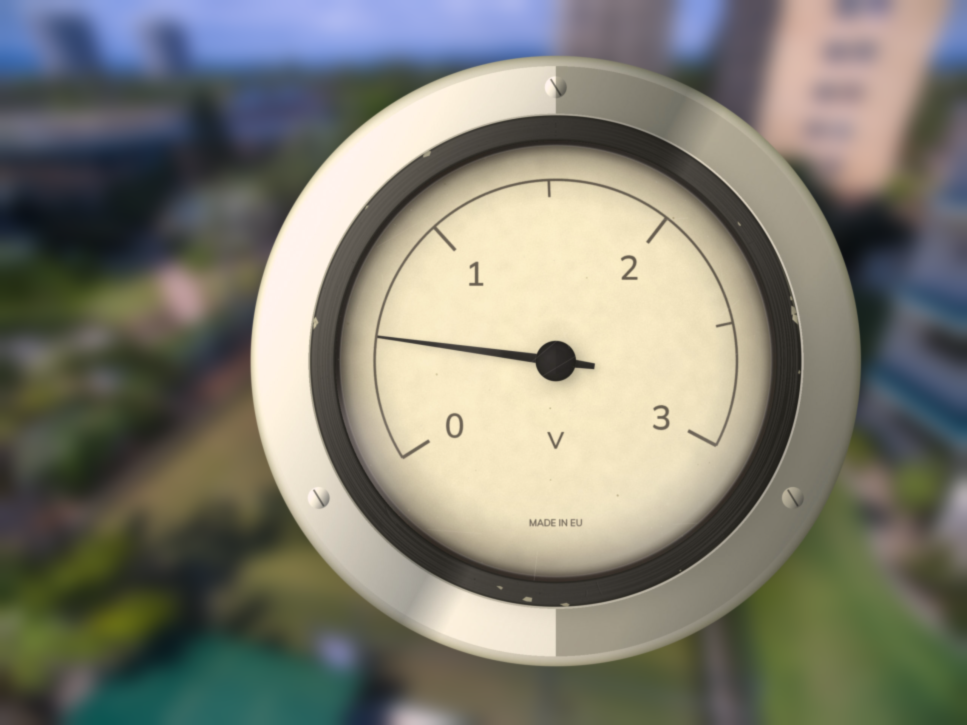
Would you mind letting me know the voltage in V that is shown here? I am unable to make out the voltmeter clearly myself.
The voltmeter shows 0.5 V
